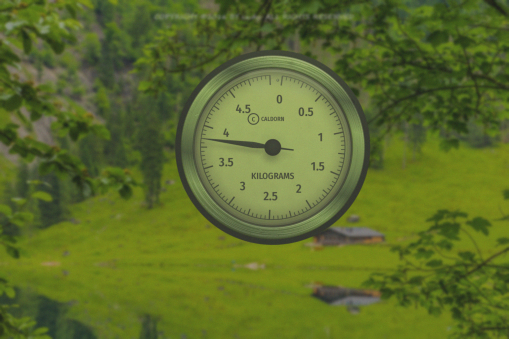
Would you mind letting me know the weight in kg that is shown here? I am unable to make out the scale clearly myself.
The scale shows 3.85 kg
